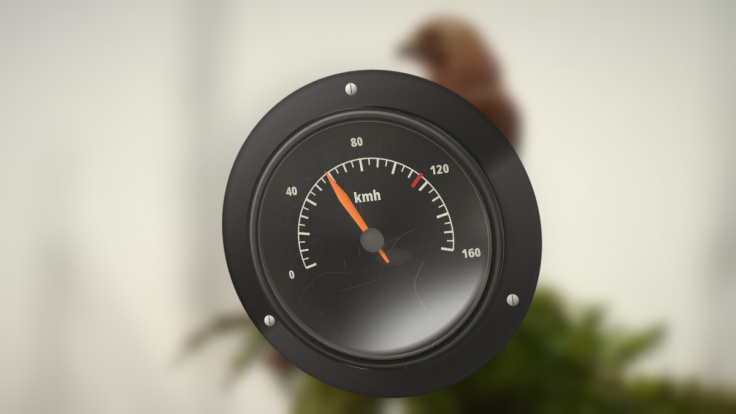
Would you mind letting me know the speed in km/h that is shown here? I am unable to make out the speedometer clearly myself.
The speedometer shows 60 km/h
